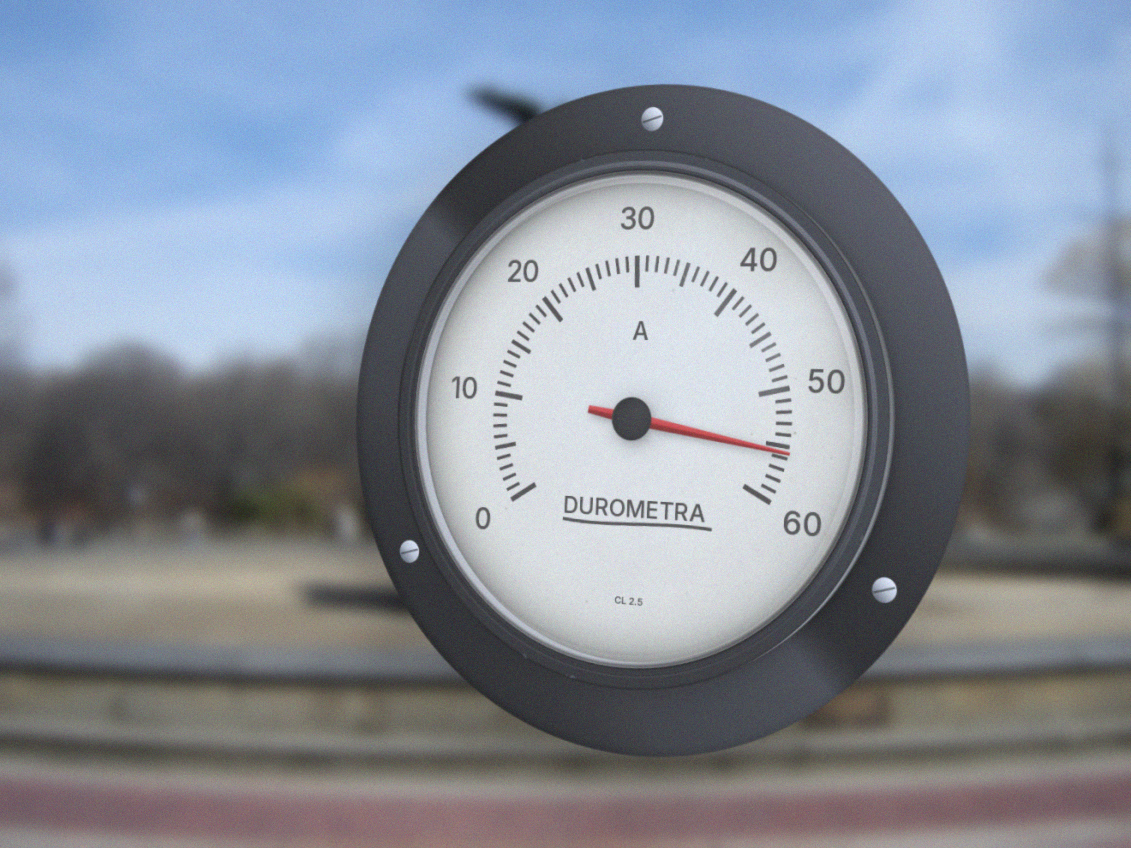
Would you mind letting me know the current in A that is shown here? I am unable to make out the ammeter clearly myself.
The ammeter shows 55.5 A
